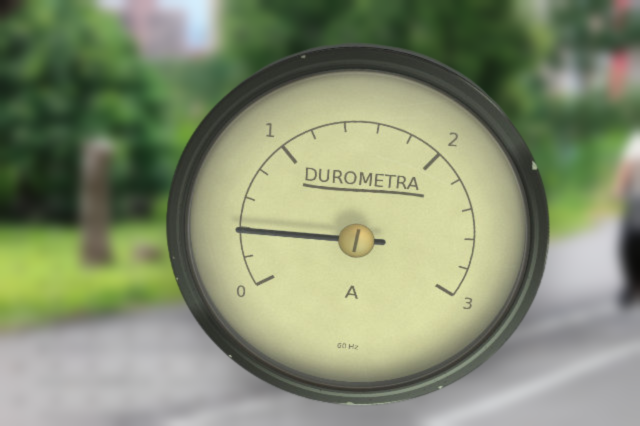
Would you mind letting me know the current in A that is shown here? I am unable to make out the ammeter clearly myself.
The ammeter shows 0.4 A
